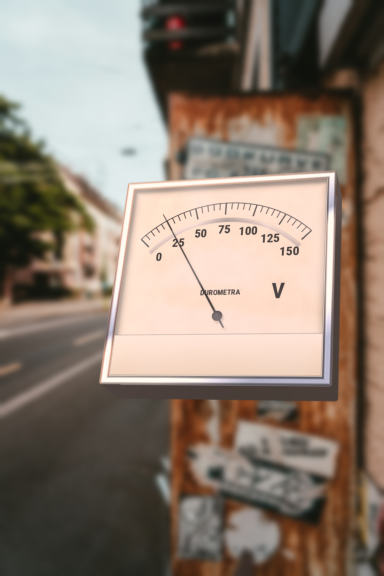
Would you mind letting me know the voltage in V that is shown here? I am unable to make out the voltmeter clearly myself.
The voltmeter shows 25 V
